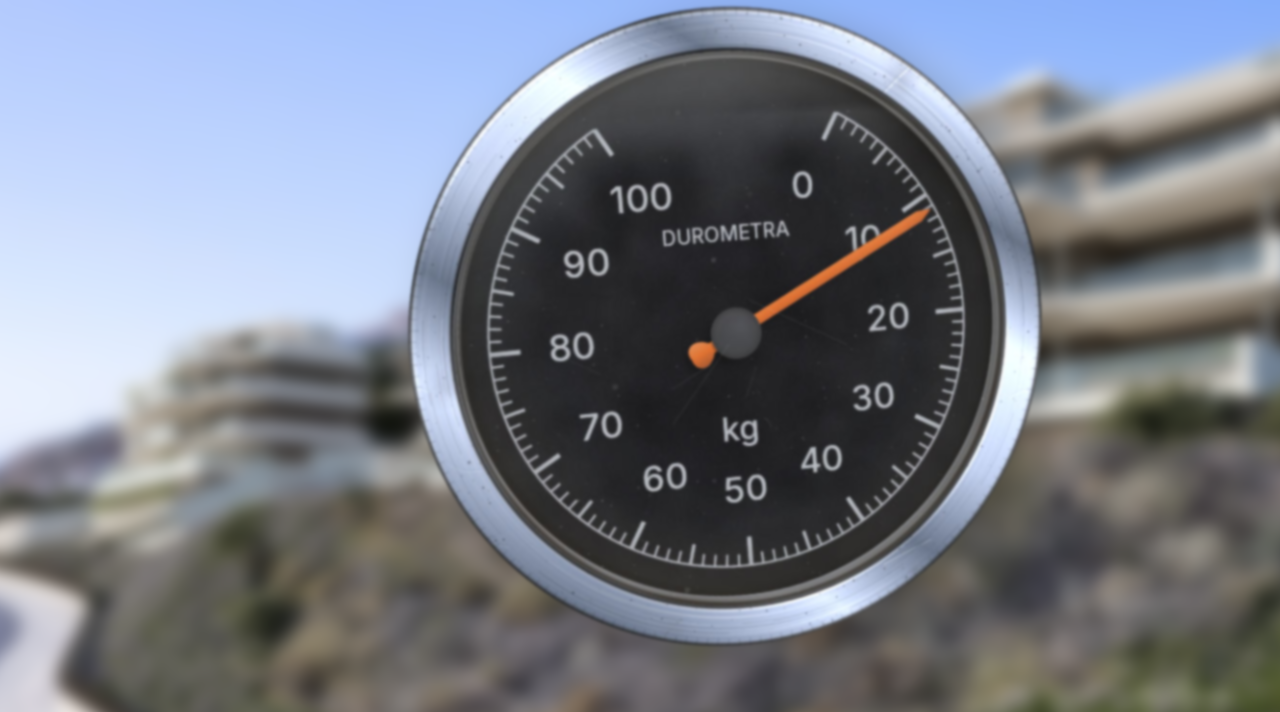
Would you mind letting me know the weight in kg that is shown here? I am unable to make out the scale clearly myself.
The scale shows 11 kg
